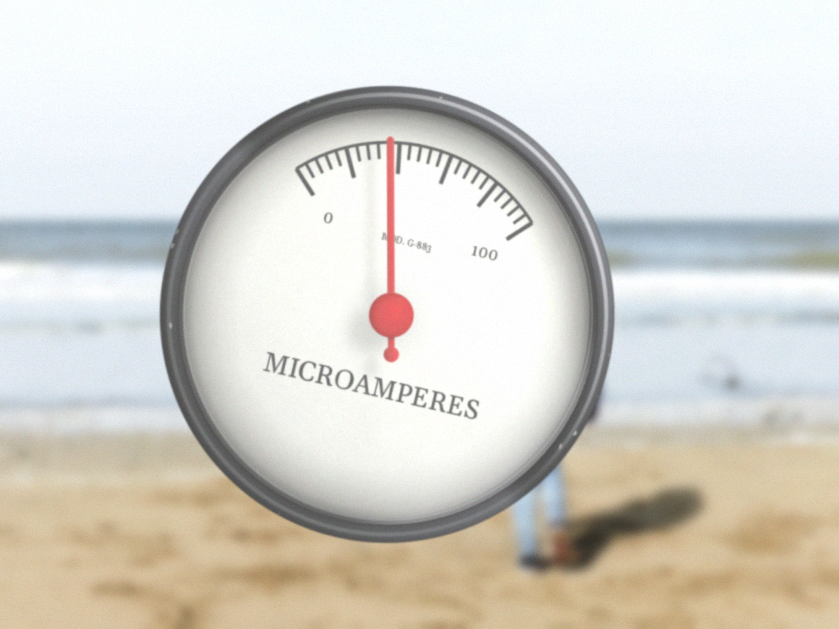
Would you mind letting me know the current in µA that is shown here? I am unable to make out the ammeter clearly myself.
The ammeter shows 36 µA
